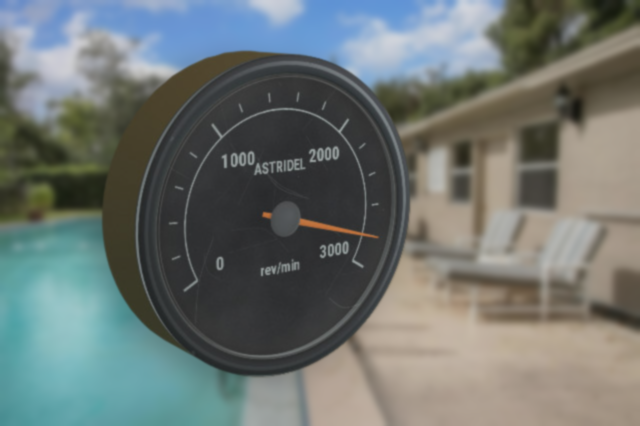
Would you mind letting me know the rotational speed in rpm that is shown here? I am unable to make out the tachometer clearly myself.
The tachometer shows 2800 rpm
